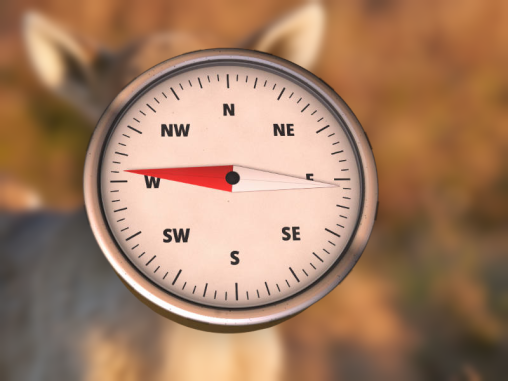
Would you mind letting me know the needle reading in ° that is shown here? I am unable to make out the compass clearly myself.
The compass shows 275 °
